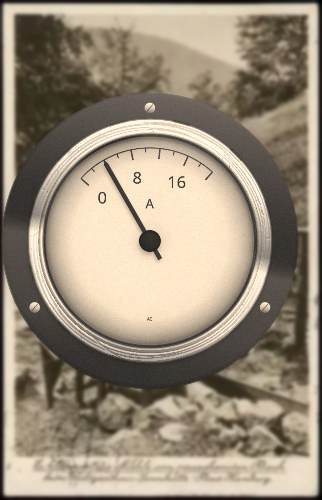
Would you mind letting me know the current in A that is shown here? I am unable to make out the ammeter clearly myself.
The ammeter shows 4 A
